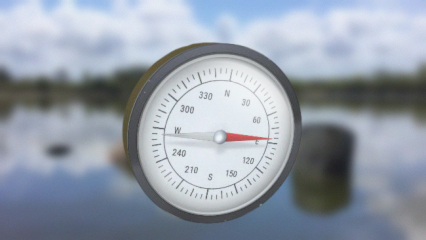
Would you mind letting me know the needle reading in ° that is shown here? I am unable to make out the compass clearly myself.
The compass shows 85 °
